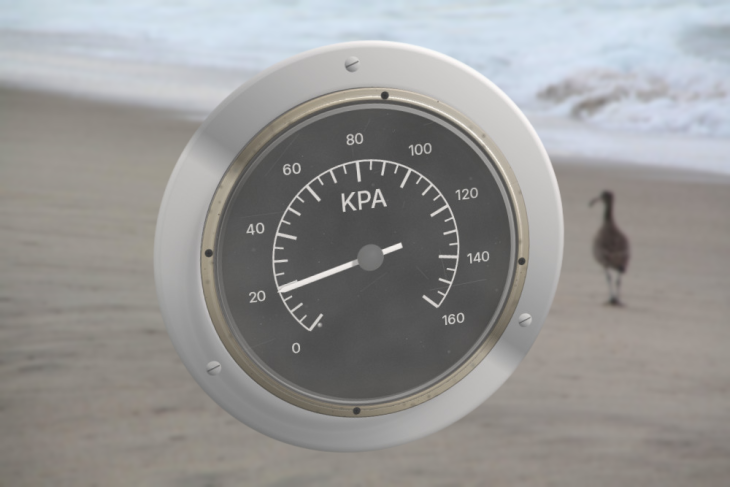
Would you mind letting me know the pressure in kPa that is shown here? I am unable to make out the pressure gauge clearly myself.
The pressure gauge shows 20 kPa
